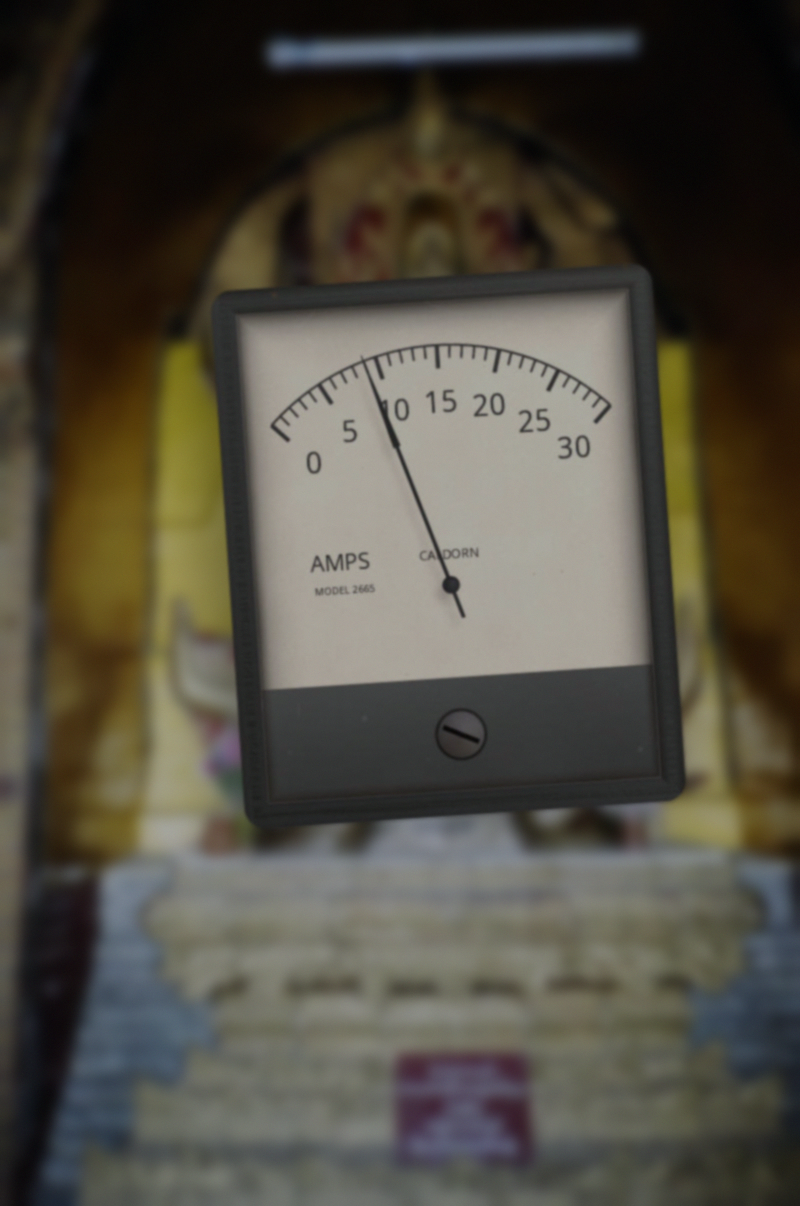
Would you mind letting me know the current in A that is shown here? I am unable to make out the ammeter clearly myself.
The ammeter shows 9 A
